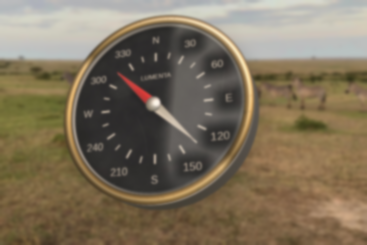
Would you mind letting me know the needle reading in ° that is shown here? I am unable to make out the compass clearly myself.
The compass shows 315 °
